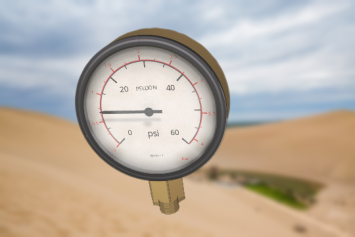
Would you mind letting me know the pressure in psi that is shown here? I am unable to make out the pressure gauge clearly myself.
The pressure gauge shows 10 psi
